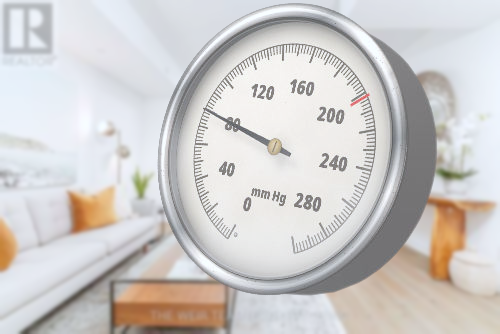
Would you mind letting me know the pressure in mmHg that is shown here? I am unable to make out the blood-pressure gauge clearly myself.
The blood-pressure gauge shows 80 mmHg
